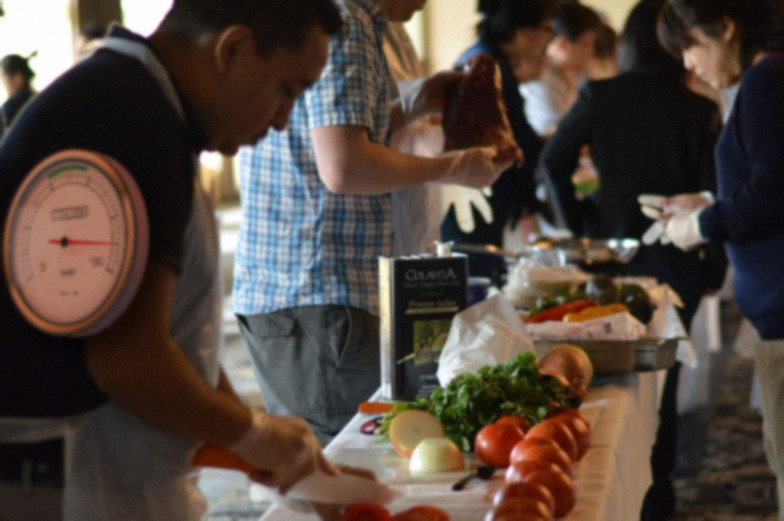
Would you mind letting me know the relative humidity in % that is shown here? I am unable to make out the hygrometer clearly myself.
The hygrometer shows 90 %
